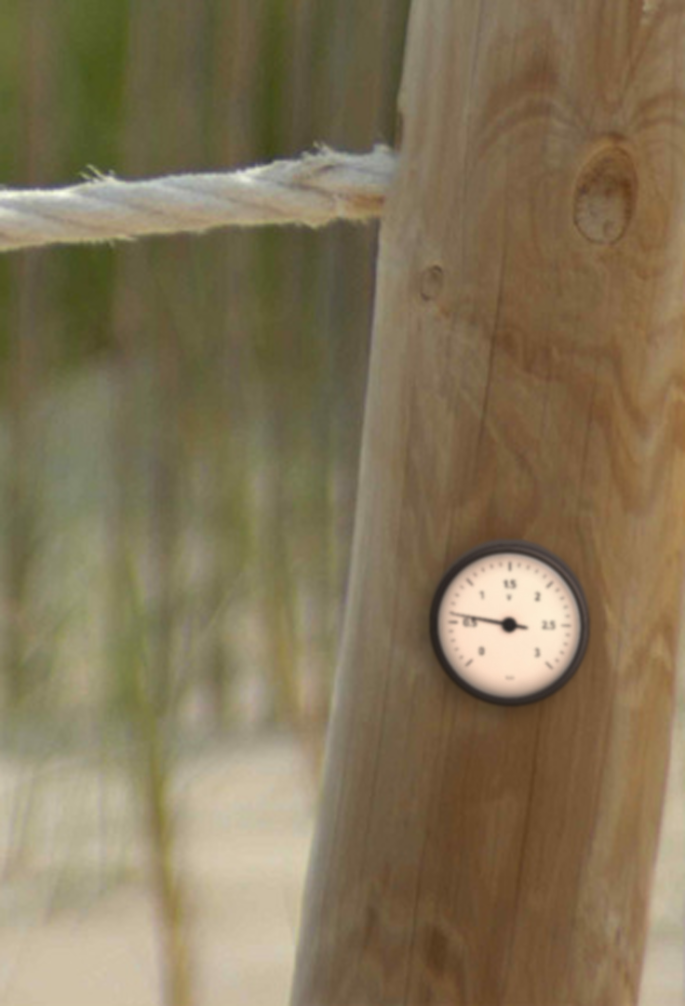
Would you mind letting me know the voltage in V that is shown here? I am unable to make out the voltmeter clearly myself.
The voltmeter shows 0.6 V
